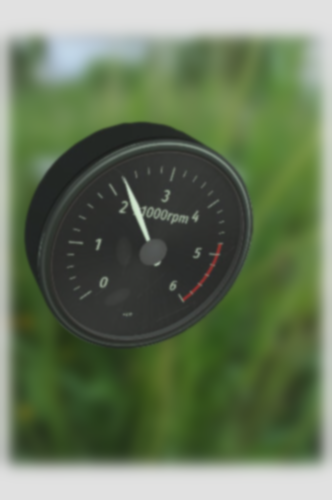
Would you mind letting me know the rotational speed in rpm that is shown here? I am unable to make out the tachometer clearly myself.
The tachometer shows 2200 rpm
